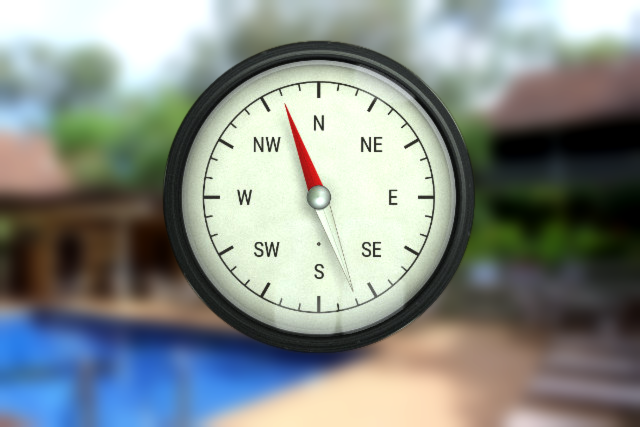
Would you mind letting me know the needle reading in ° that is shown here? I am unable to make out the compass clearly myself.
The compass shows 340 °
